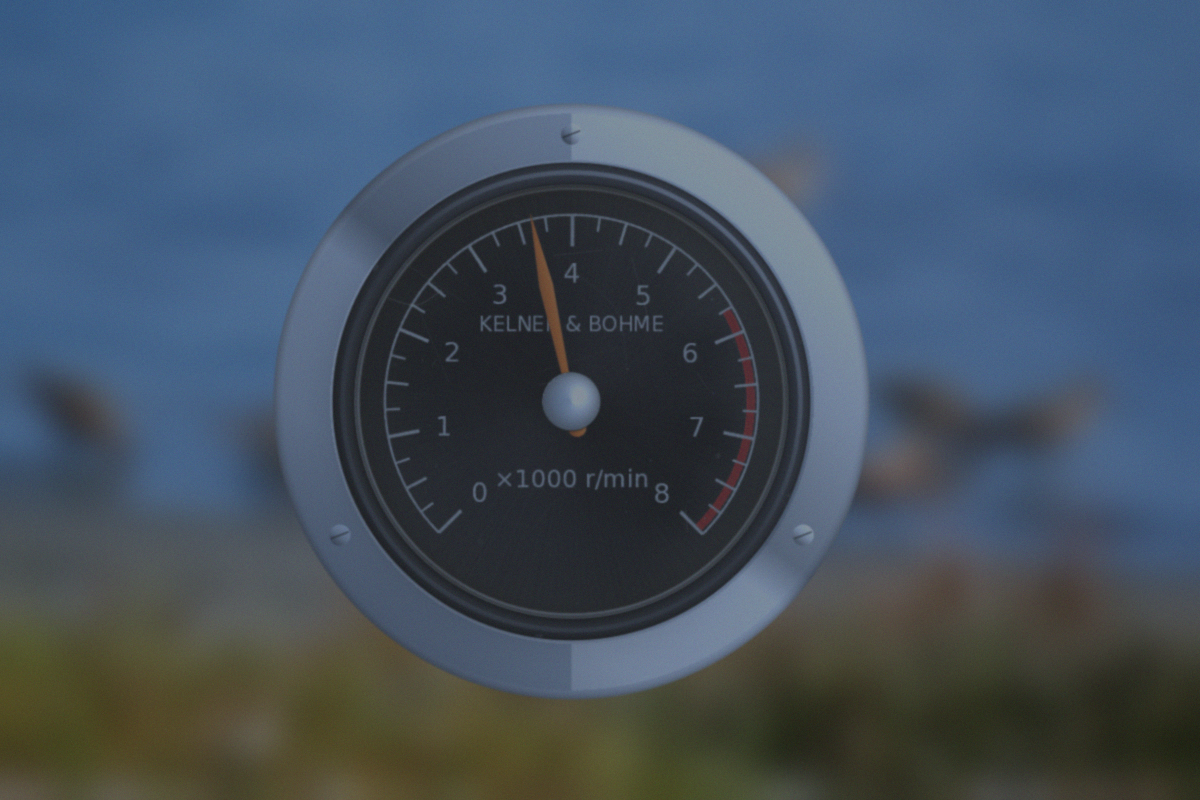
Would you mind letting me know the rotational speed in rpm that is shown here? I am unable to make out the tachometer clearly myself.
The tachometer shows 3625 rpm
